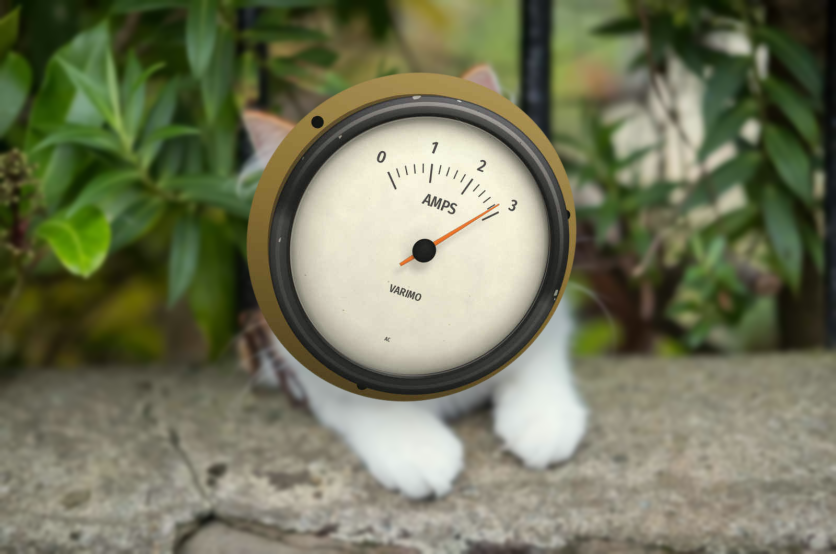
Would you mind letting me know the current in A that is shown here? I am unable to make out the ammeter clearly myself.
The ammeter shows 2.8 A
